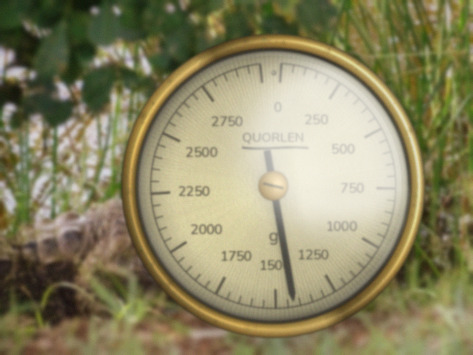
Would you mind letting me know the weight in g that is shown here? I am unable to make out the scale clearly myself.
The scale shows 1425 g
